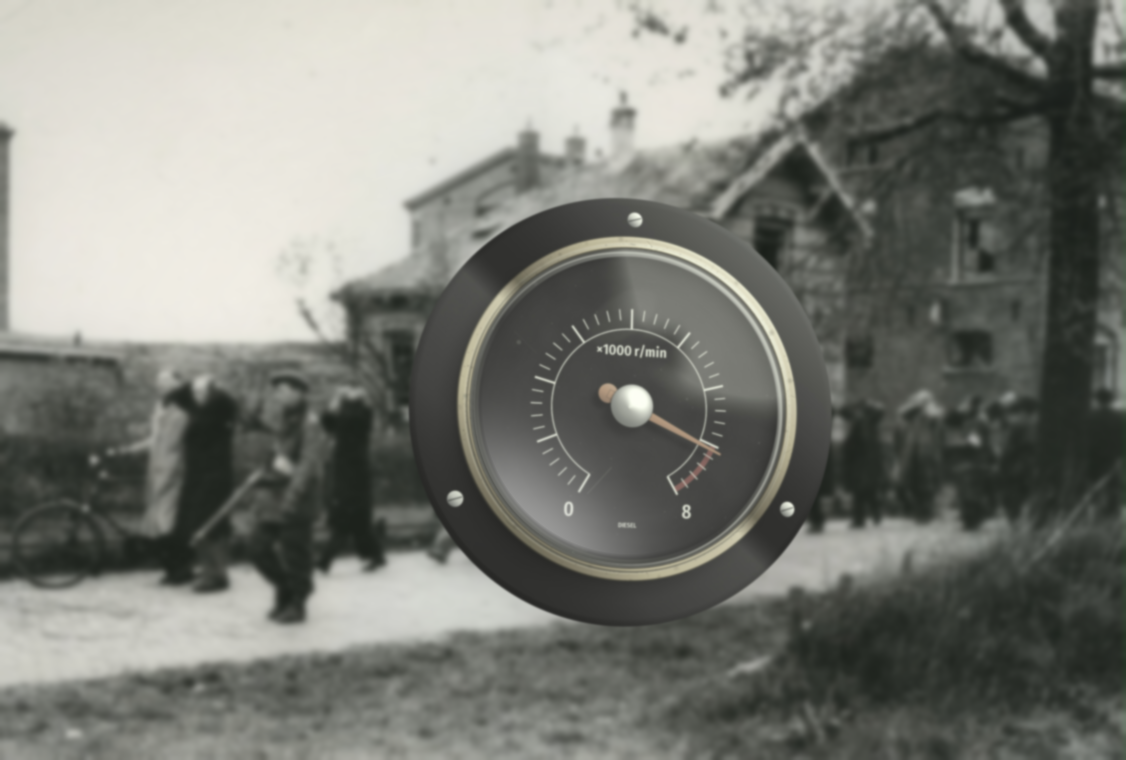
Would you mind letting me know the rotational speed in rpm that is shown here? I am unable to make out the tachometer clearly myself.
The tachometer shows 7100 rpm
